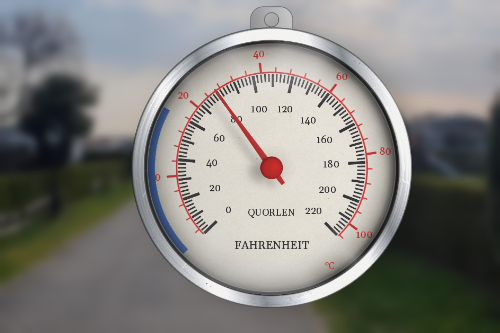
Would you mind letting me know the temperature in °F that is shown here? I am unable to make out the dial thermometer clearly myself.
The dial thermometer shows 80 °F
